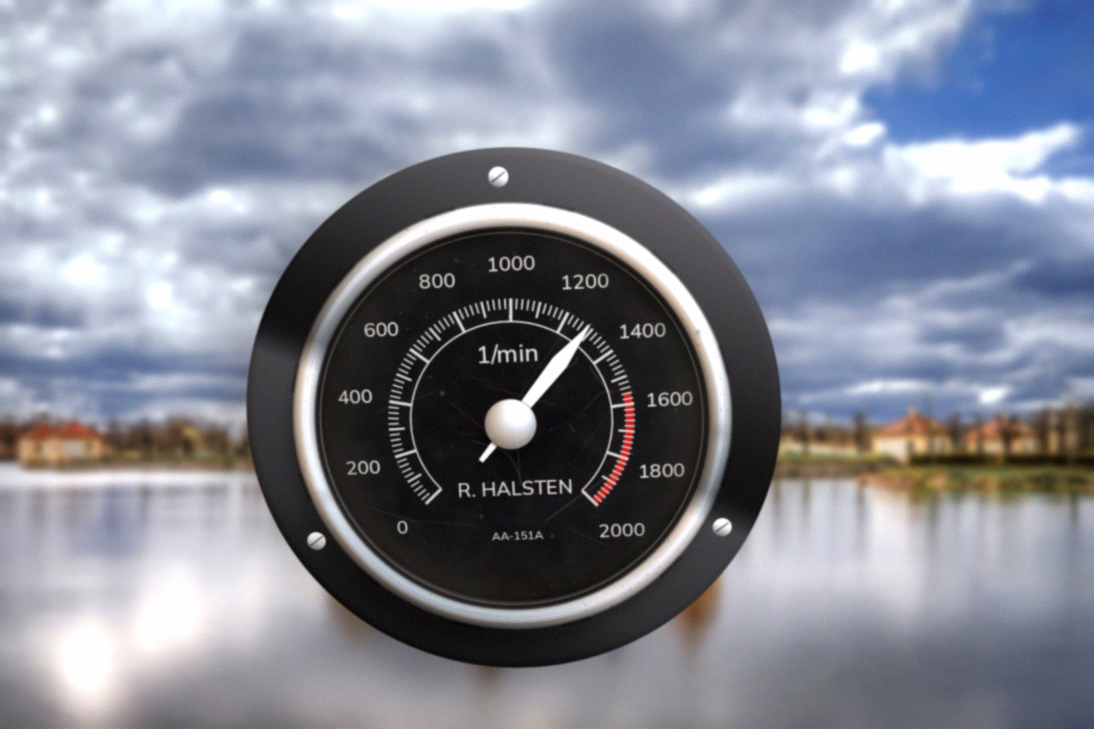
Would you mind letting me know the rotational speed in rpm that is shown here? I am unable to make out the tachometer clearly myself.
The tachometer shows 1280 rpm
